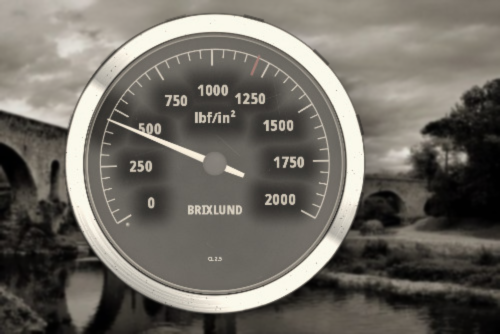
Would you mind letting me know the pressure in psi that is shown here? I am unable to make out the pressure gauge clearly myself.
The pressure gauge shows 450 psi
